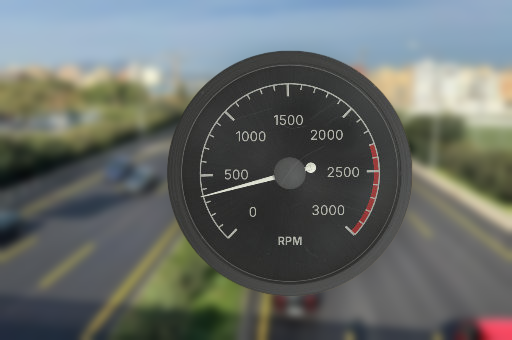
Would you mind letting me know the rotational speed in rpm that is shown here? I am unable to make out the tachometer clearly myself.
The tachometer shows 350 rpm
